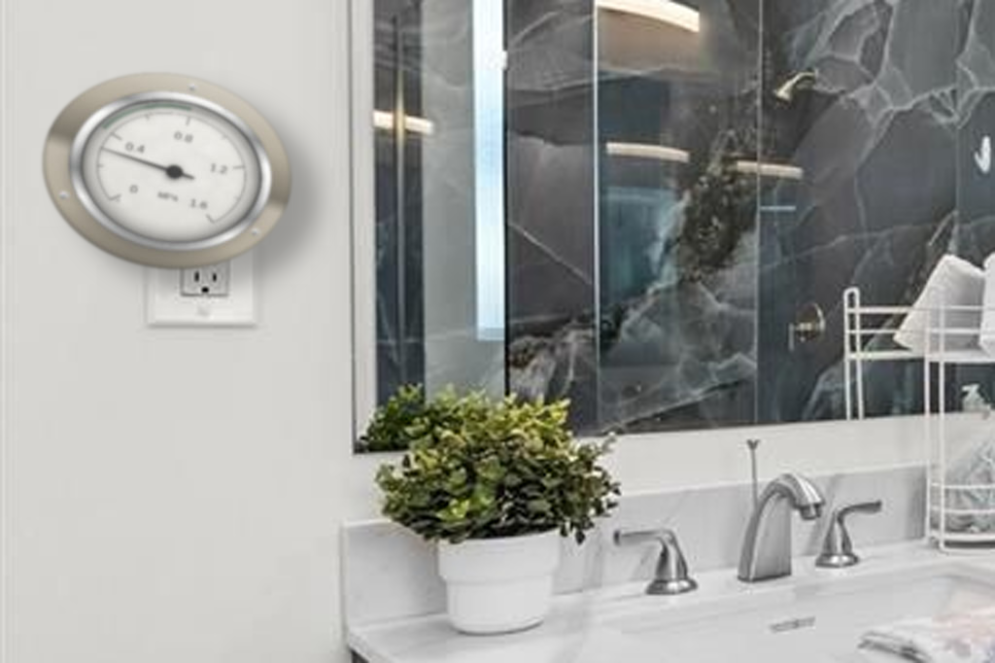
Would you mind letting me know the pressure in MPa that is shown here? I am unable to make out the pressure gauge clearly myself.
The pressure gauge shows 0.3 MPa
